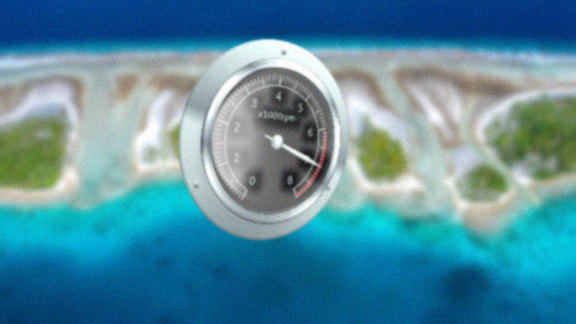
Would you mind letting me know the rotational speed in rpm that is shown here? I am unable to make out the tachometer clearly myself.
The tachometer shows 7000 rpm
